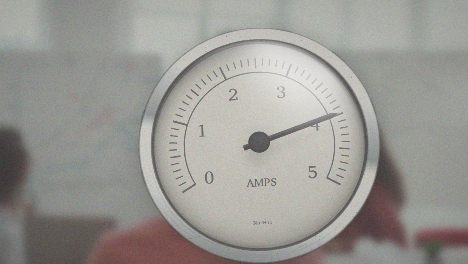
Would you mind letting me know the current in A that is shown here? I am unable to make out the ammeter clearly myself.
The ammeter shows 4 A
